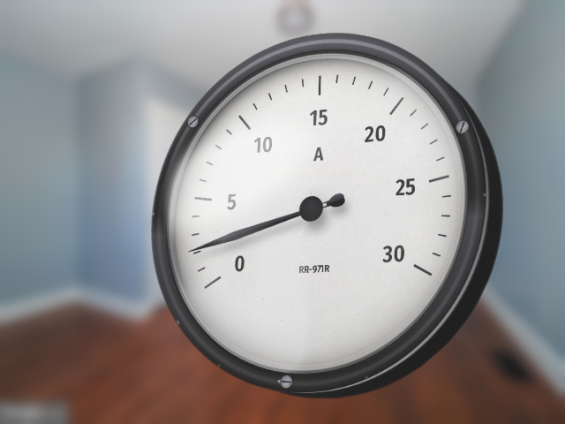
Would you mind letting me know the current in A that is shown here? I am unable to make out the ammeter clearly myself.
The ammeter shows 2 A
